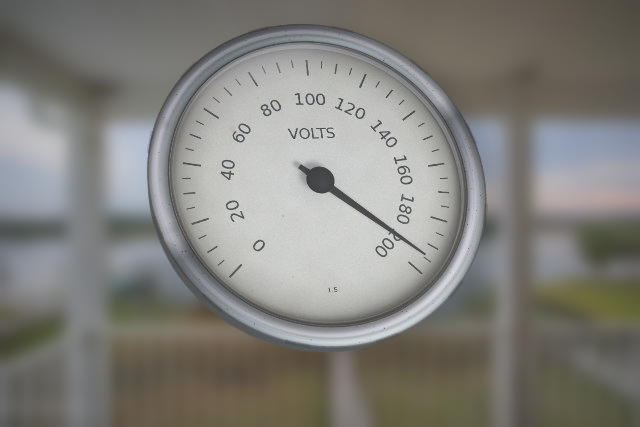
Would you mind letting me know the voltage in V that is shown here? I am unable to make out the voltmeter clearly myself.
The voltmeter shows 195 V
